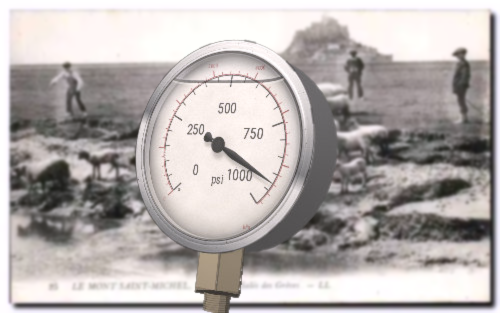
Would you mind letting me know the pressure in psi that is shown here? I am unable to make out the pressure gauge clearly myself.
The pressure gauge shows 925 psi
